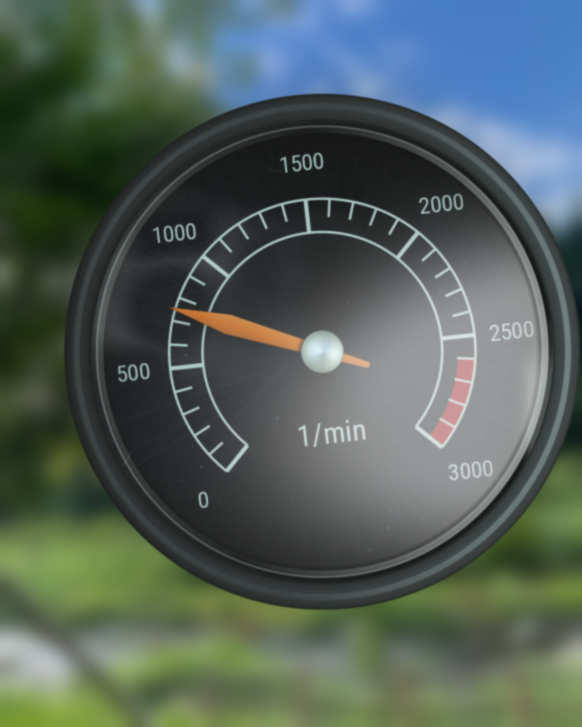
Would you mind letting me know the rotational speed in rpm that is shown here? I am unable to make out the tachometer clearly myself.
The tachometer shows 750 rpm
